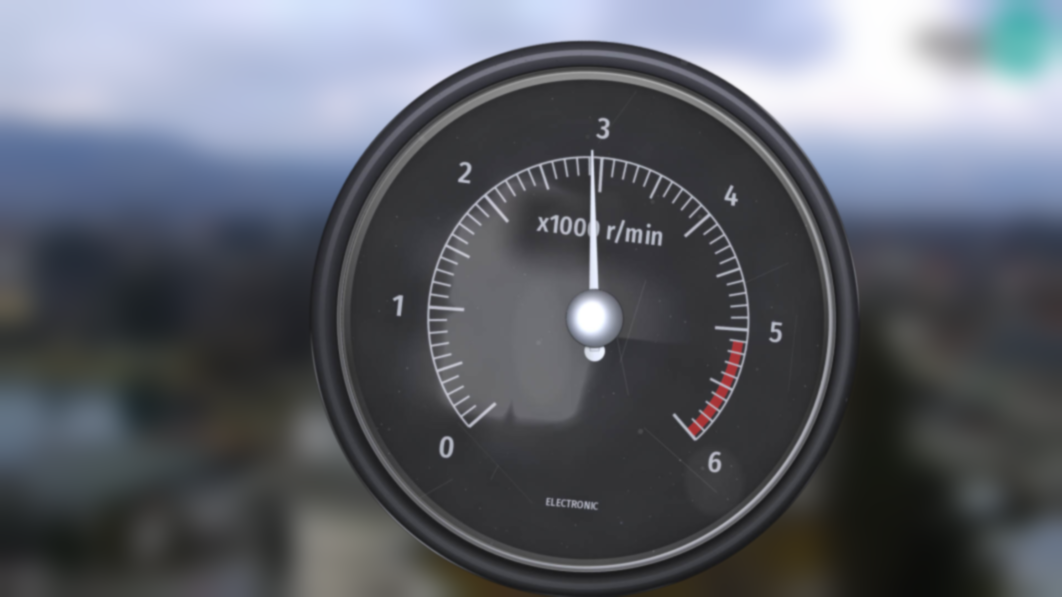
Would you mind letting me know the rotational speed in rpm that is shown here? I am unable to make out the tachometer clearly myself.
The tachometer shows 2900 rpm
